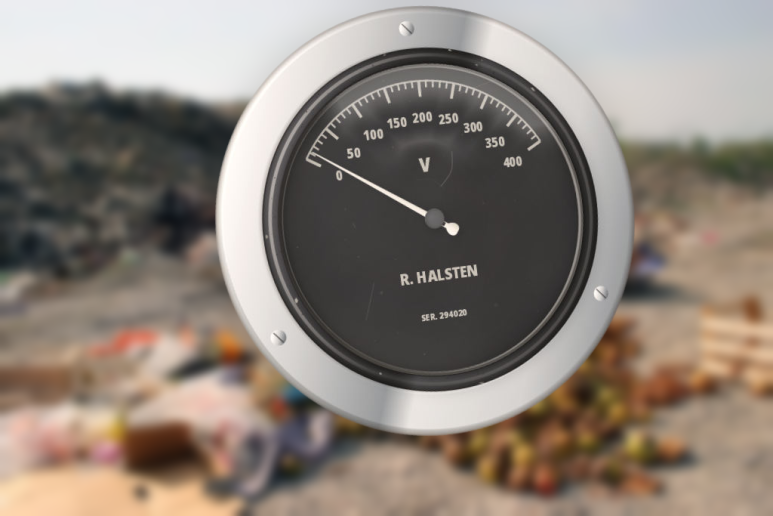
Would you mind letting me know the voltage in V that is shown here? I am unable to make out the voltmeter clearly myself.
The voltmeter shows 10 V
